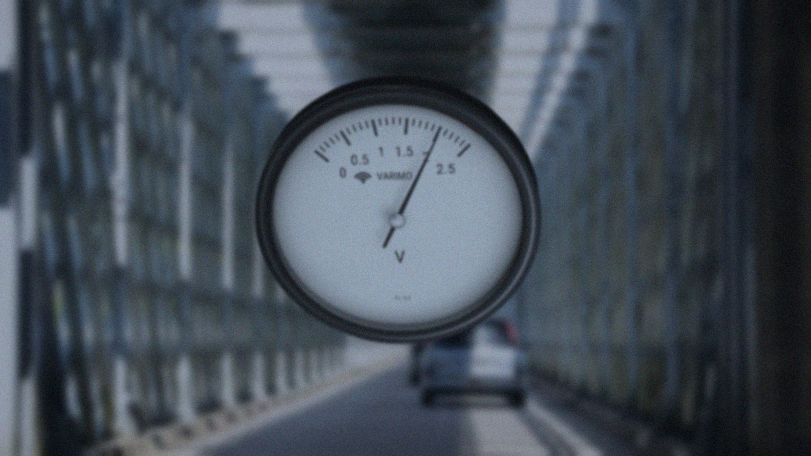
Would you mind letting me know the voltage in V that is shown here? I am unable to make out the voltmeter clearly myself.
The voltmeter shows 2 V
